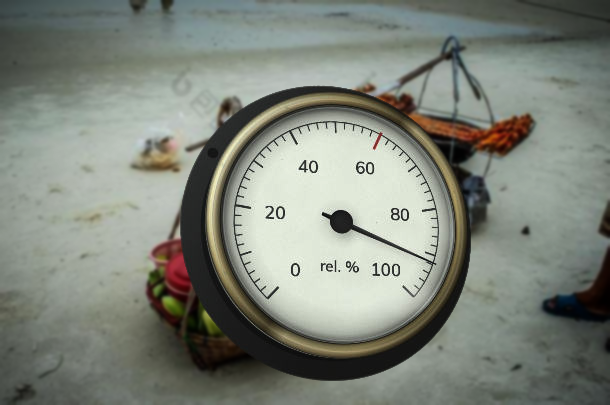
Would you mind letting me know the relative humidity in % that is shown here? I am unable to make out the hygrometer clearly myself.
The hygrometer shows 92 %
